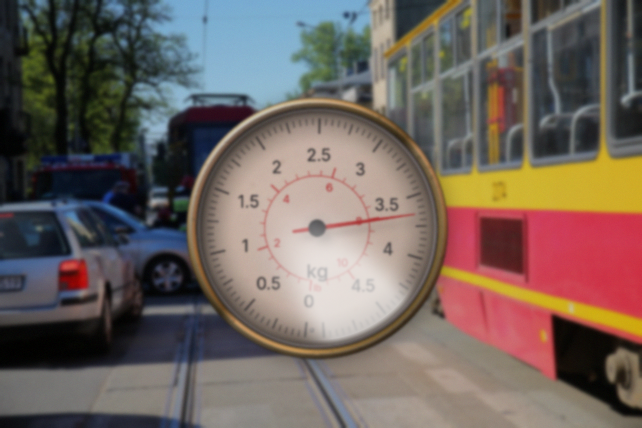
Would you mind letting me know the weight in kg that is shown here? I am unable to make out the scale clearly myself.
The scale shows 3.65 kg
